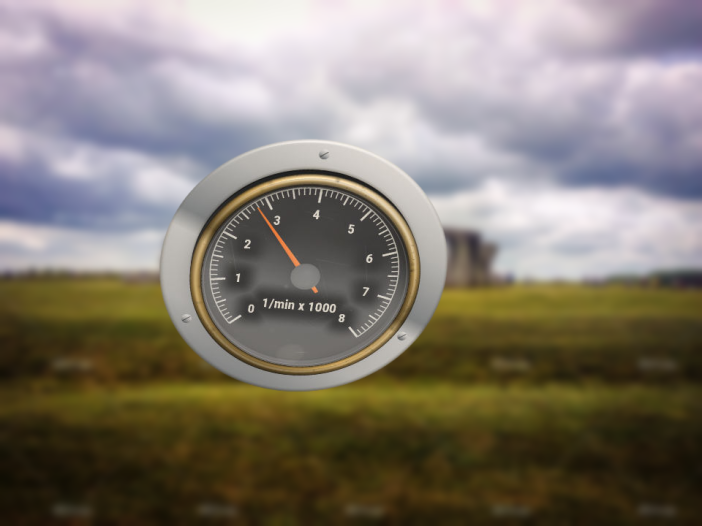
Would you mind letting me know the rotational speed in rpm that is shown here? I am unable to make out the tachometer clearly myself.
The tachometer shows 2800 rpm
